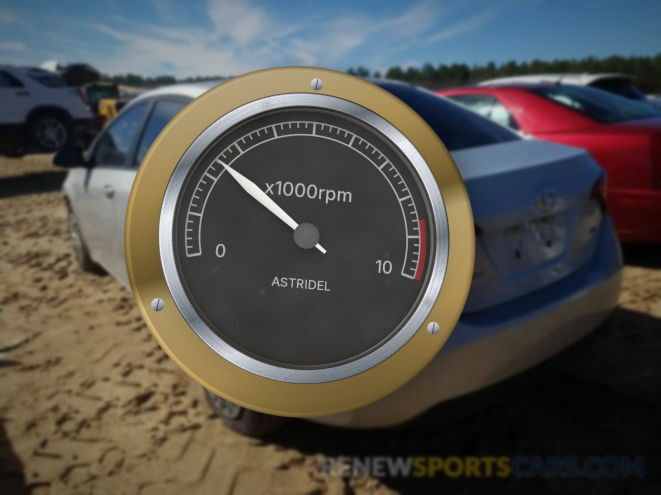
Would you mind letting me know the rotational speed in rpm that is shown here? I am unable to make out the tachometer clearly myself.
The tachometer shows 2400 rpm
